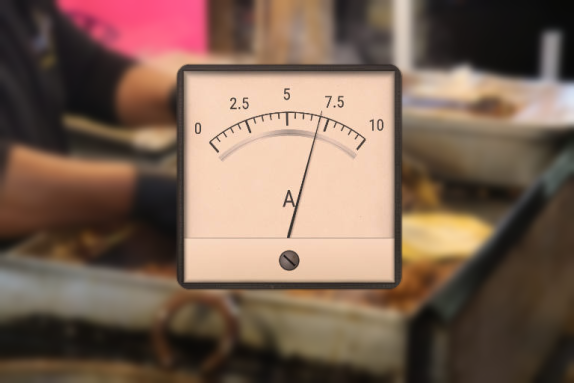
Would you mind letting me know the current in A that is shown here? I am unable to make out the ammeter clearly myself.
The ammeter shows 7 A
